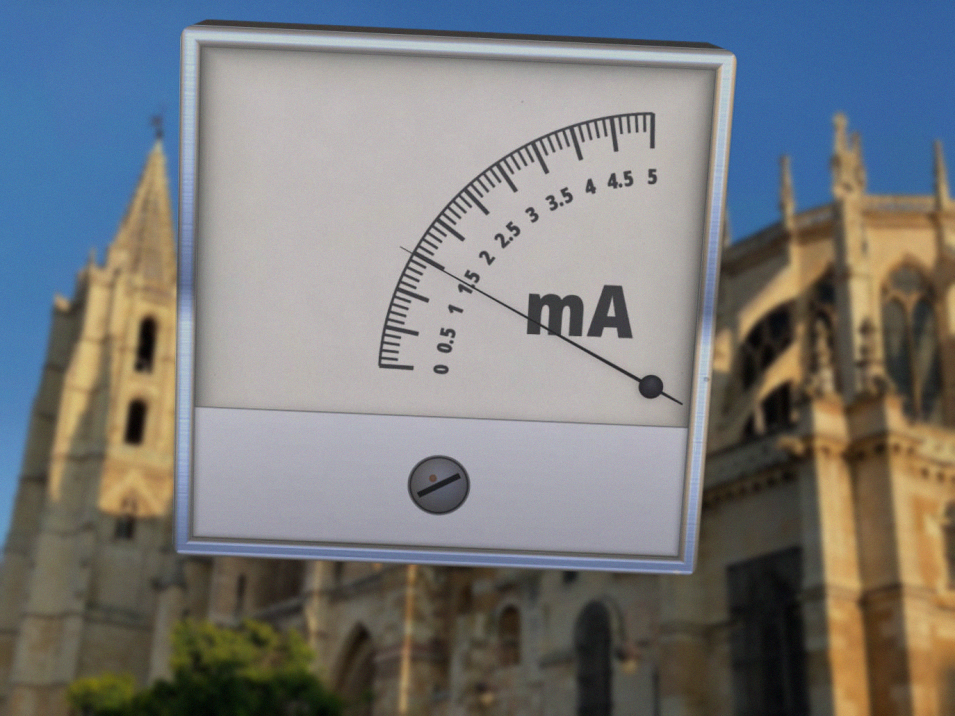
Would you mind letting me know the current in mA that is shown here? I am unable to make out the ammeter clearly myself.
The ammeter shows 1.5 mA
